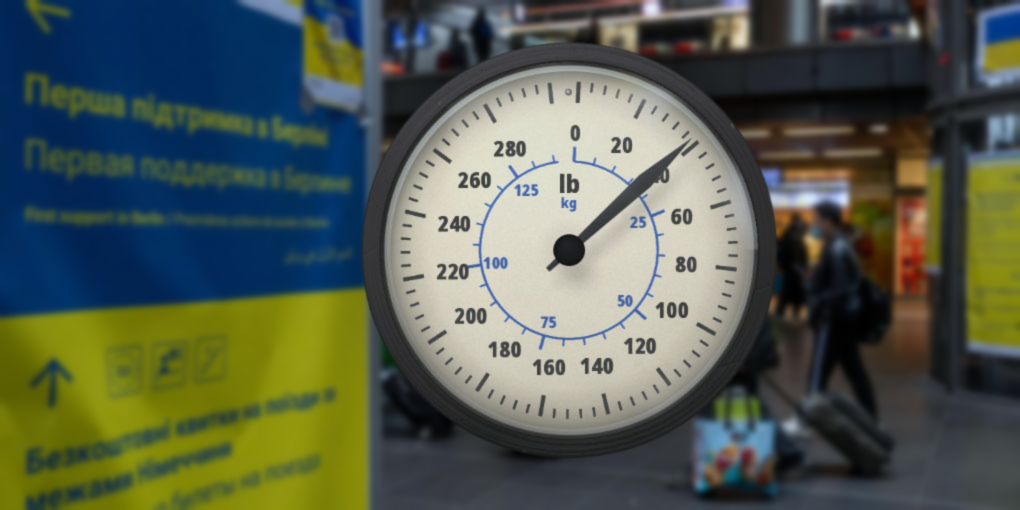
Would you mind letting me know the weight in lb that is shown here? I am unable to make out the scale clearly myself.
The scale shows 38 lb
